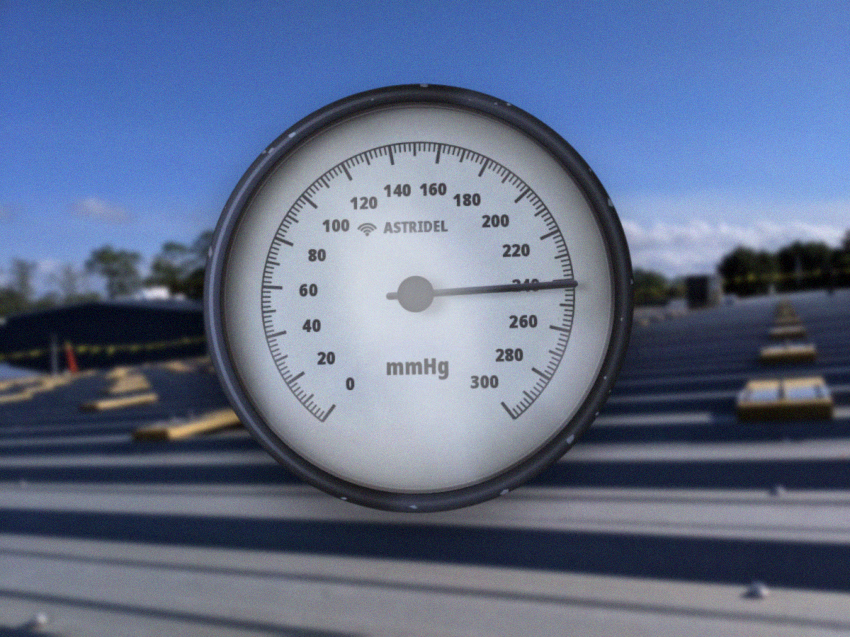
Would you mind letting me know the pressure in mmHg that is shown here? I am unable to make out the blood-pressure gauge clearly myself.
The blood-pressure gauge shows 242 mmHg
